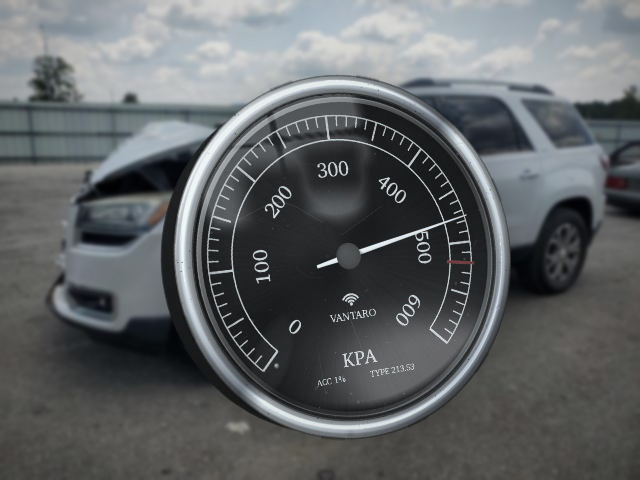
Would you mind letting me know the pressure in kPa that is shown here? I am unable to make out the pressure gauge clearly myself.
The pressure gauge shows 475 kPa
